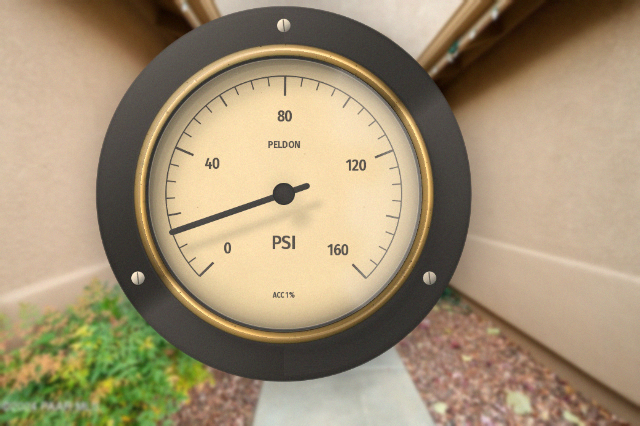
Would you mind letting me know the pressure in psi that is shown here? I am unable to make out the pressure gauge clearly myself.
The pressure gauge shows 15 psi
